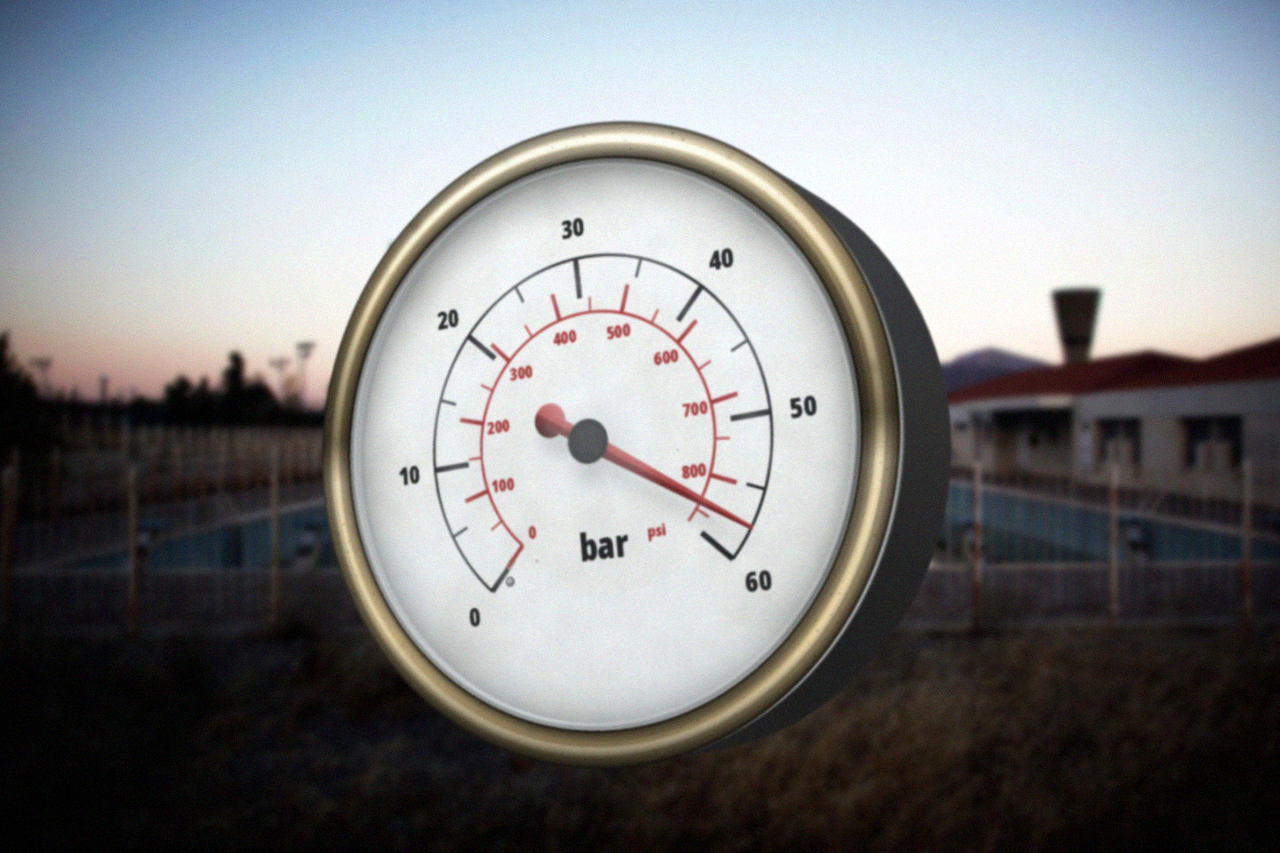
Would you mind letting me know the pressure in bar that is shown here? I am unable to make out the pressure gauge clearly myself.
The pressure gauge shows 57.5 bar
